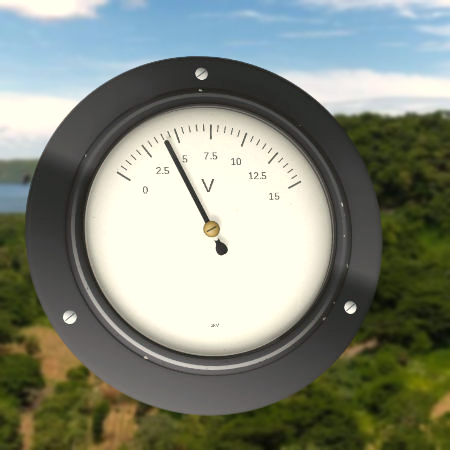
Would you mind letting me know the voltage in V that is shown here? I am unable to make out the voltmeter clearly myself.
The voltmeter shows 4 V
